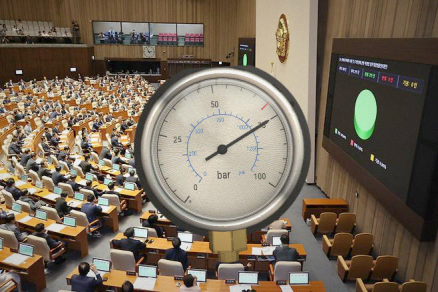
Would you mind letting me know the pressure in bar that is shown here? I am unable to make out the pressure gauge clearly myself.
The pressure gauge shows 75 bar
